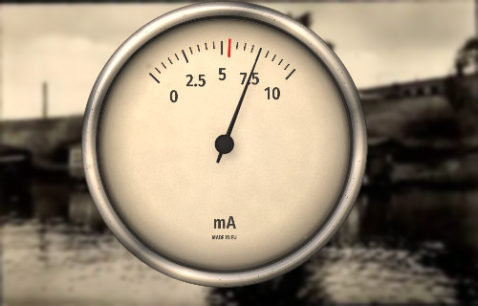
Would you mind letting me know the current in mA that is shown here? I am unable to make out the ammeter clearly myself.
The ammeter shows 7.5 mA
